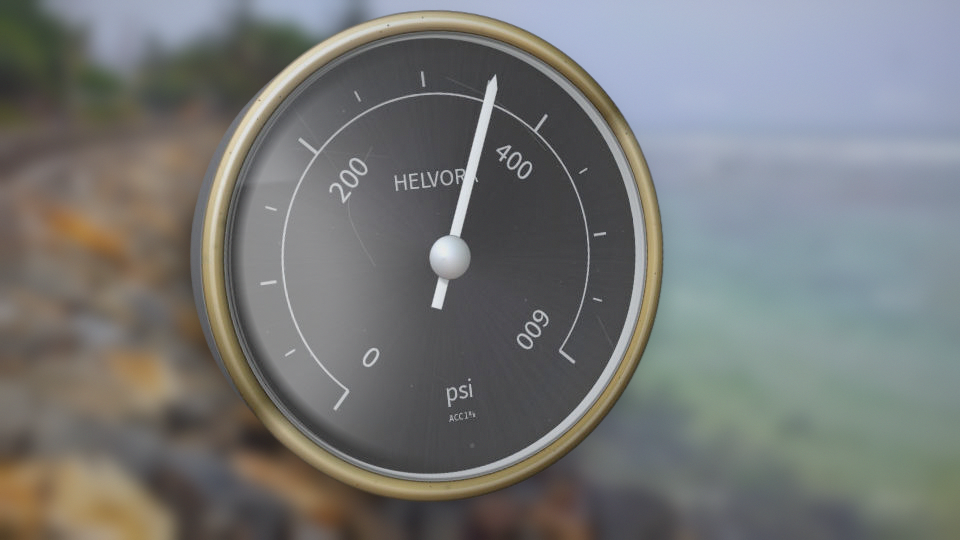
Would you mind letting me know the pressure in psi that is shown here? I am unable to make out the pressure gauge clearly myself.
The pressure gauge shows 350 psi
